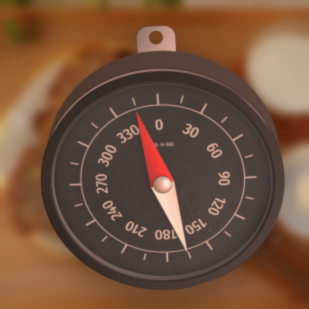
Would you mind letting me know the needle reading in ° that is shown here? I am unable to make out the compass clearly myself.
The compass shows 345 °
